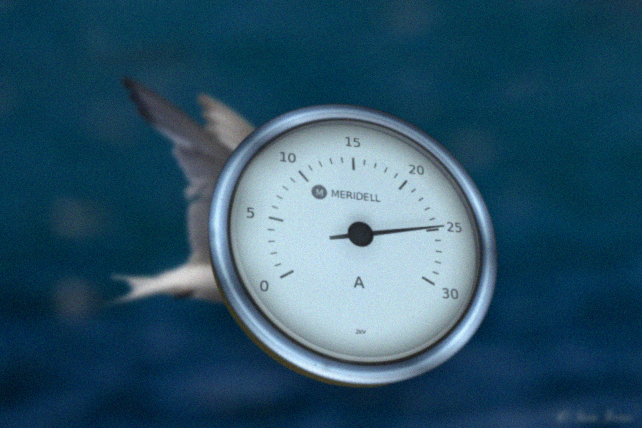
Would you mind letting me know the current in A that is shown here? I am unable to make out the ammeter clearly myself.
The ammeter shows 25 A
